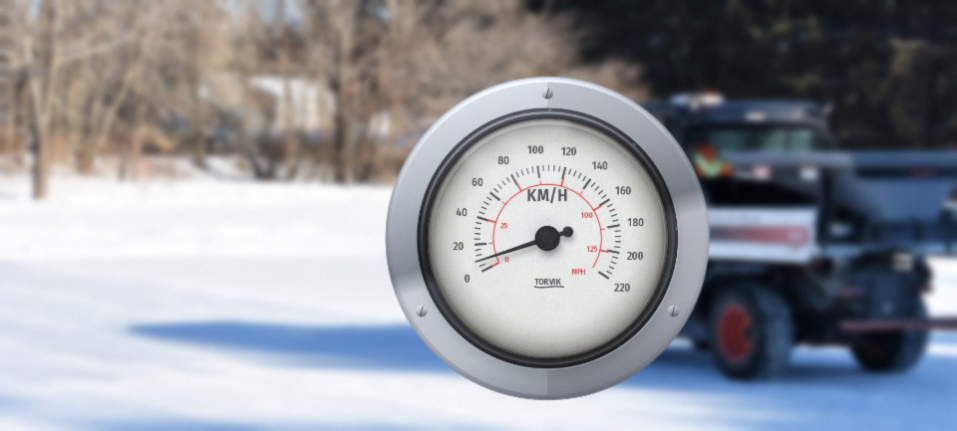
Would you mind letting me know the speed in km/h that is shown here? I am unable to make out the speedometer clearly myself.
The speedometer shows 8 km/h
